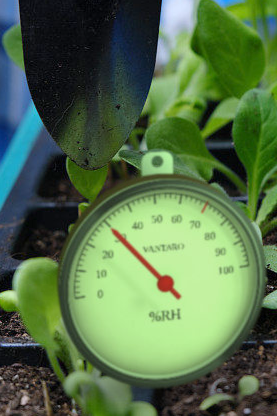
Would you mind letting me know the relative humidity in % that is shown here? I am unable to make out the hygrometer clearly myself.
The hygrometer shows 30 %
